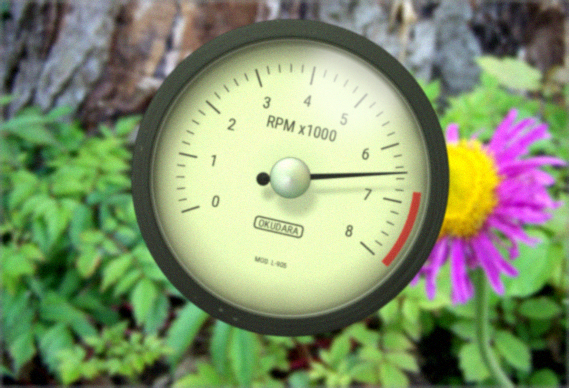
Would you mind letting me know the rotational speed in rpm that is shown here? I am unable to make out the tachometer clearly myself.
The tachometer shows 6500 rpm
